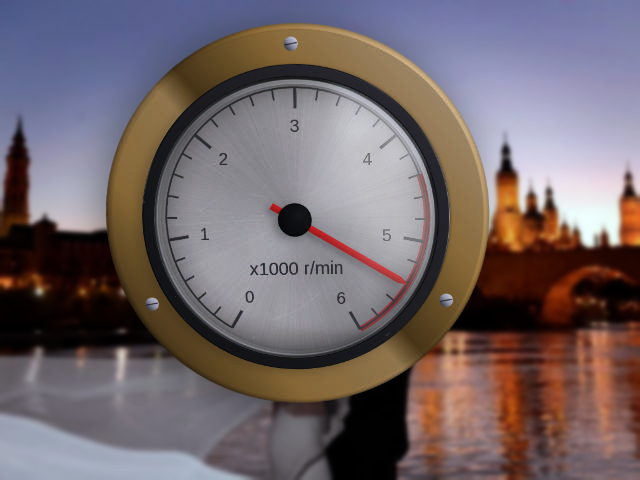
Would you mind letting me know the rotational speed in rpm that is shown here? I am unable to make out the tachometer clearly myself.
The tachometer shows 5400 rpm
